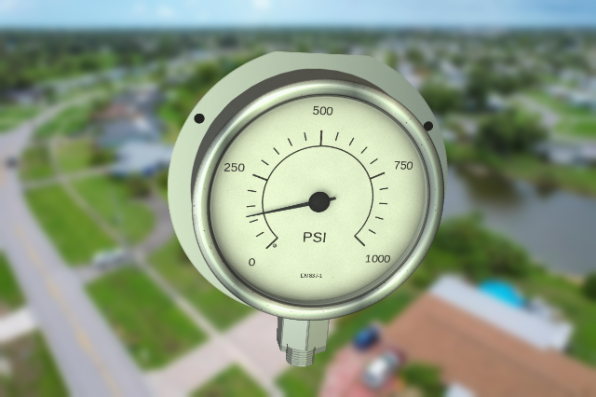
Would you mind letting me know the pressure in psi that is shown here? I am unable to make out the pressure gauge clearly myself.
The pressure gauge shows 125 psi
